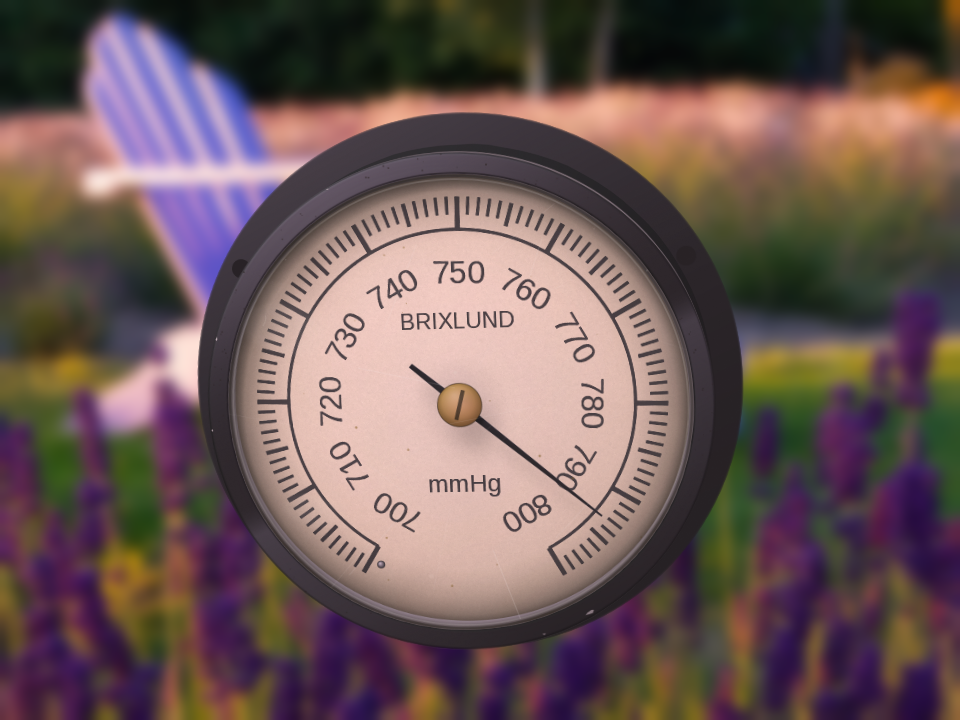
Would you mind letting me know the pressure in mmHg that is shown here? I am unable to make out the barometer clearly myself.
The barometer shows 793 mmHg
